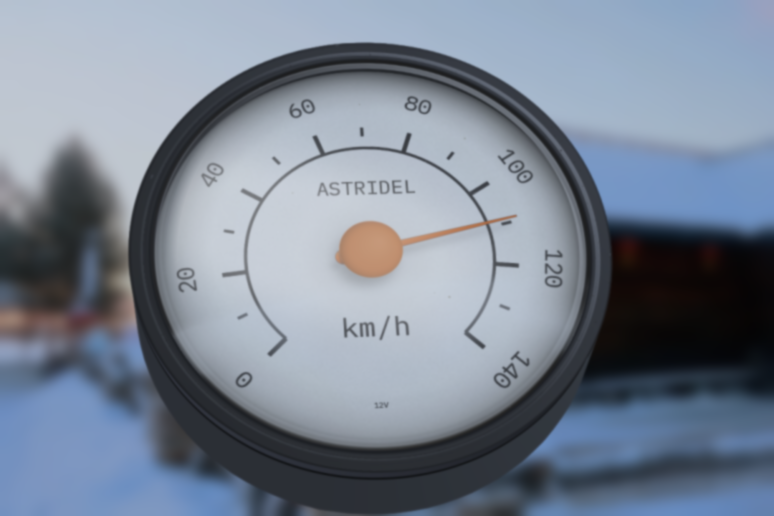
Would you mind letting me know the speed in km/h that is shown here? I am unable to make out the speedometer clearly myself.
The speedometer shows 110 km/h
